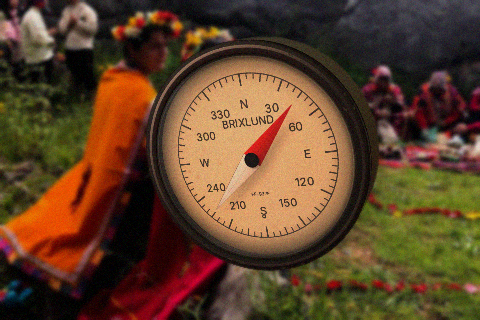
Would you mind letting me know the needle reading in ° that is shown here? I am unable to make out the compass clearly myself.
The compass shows 45 °
